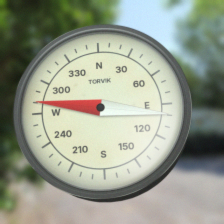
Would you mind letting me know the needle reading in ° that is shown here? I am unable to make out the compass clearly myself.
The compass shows 280 °
